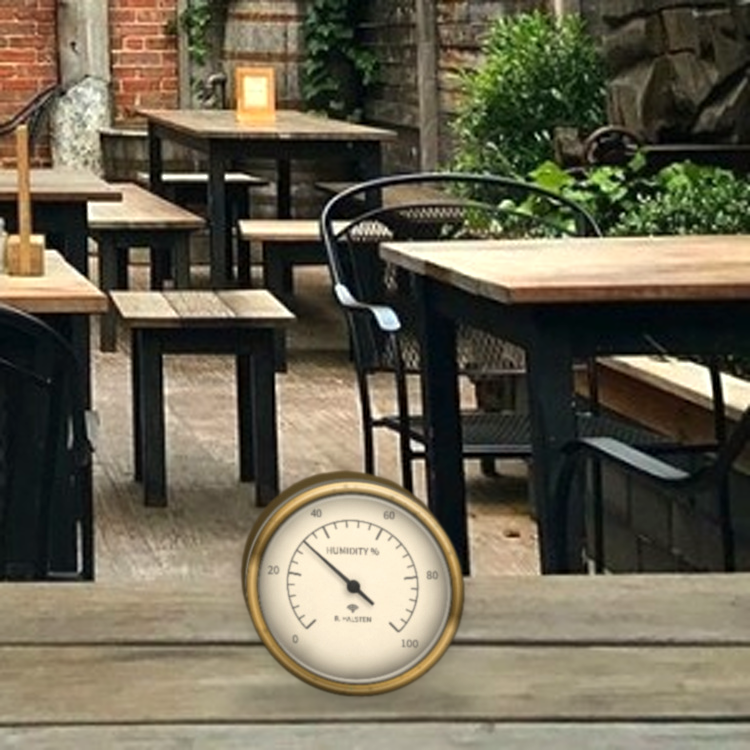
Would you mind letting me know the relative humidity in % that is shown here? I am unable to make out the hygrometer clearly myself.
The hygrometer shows 32 %
